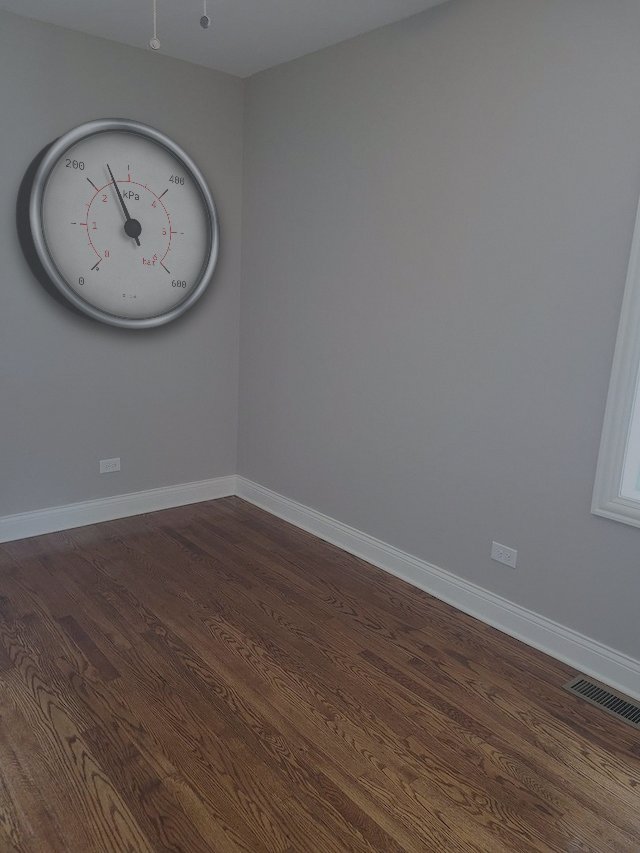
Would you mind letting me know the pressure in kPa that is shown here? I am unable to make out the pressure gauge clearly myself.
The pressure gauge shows 250 kPa
